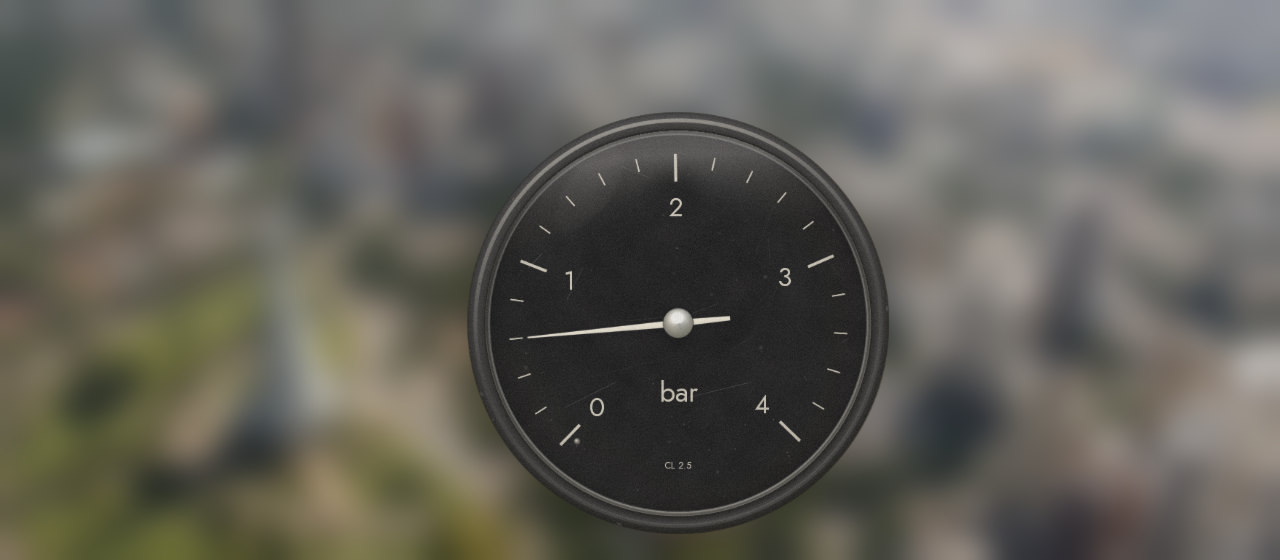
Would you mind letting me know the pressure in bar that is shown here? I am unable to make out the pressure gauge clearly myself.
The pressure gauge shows 0.6 bar
